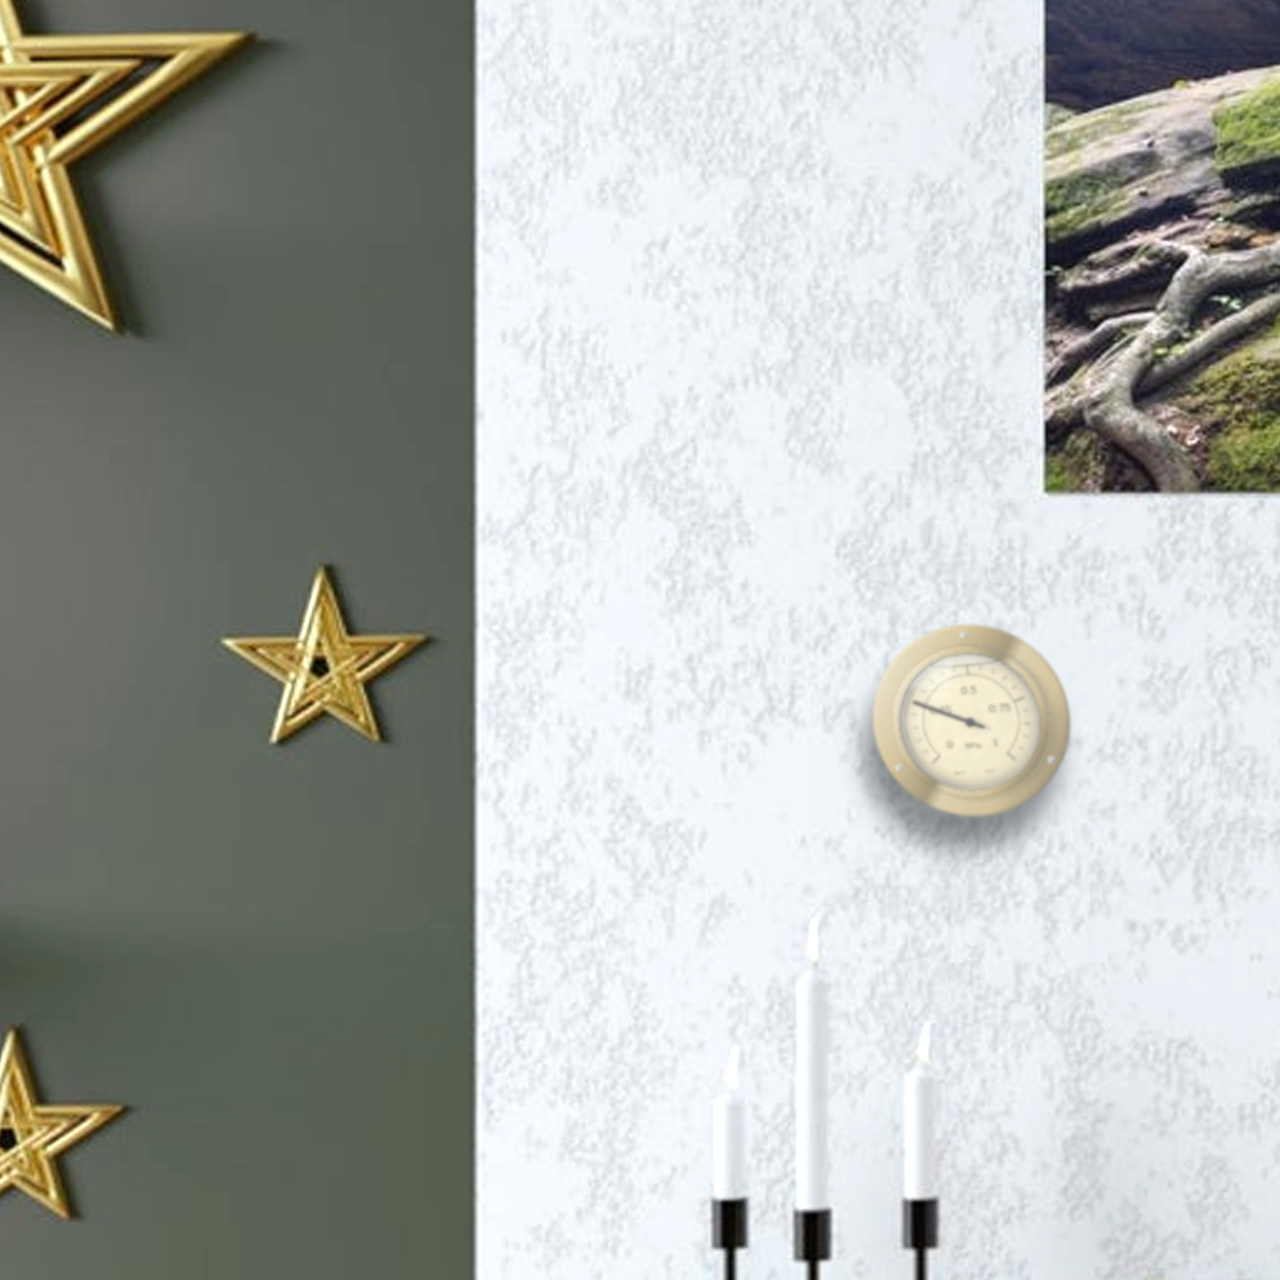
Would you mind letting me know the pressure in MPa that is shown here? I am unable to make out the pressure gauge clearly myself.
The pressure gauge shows 0.25 MPa
